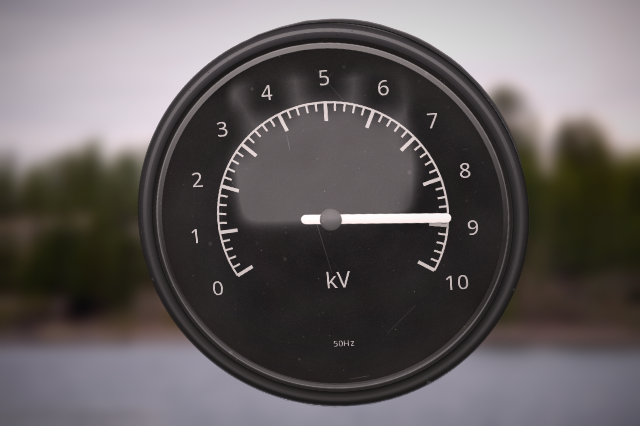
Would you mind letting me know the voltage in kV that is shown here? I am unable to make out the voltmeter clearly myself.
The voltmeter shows 8.8 kV
